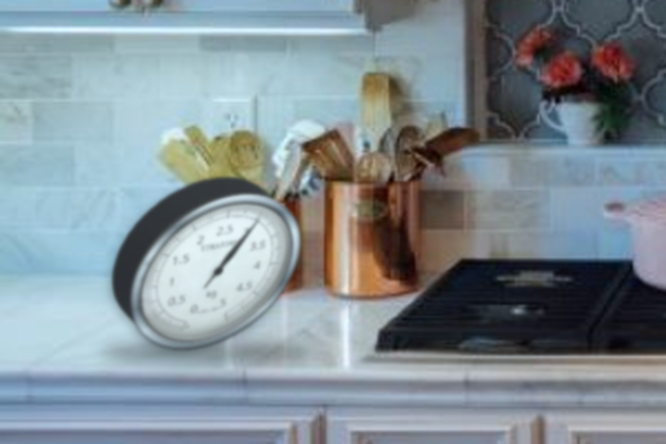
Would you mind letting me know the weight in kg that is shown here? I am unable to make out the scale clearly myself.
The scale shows 3 kg
